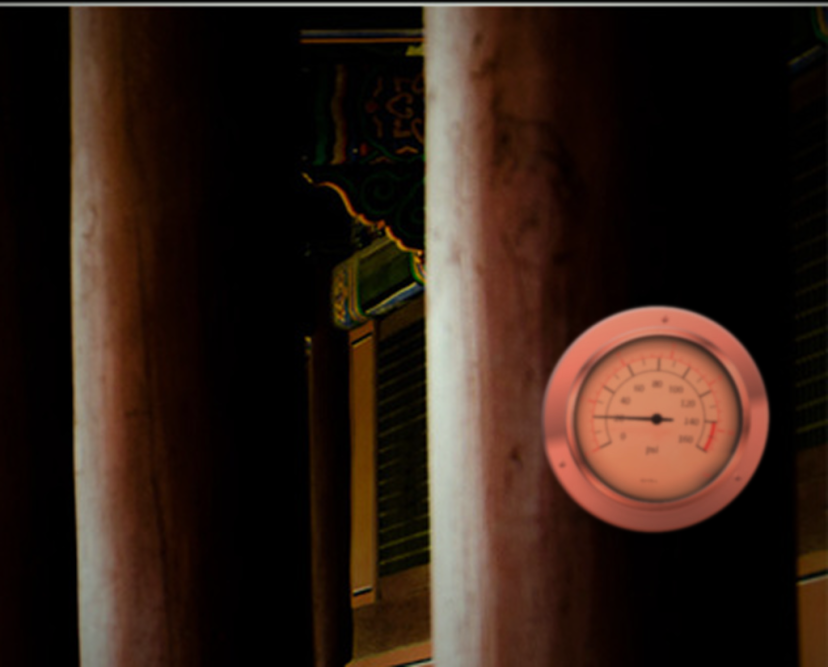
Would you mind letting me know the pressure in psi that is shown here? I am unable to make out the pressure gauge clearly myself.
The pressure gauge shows 20 psi
